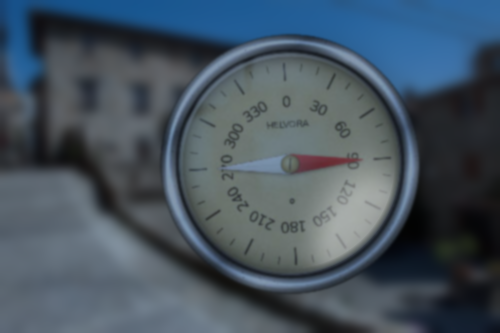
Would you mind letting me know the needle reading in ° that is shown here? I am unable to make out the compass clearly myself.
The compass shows 90 °
